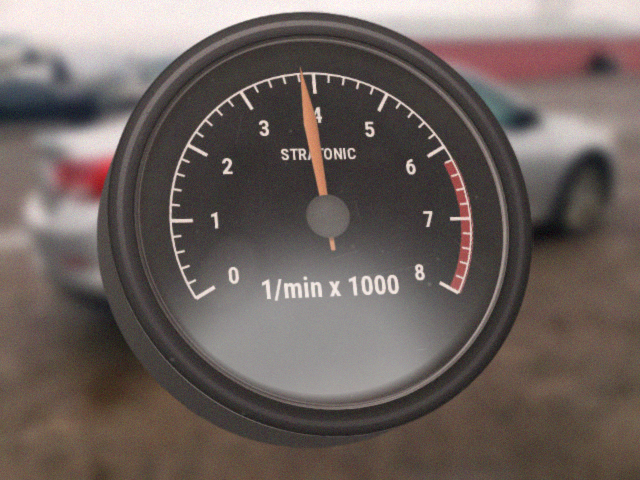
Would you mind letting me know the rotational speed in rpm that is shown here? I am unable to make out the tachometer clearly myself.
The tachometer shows 3800 rpm
